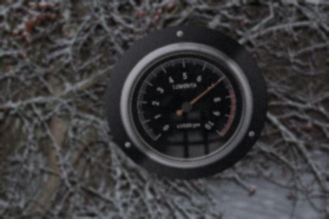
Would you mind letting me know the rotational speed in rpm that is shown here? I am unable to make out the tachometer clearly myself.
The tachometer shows 7000 rpm
